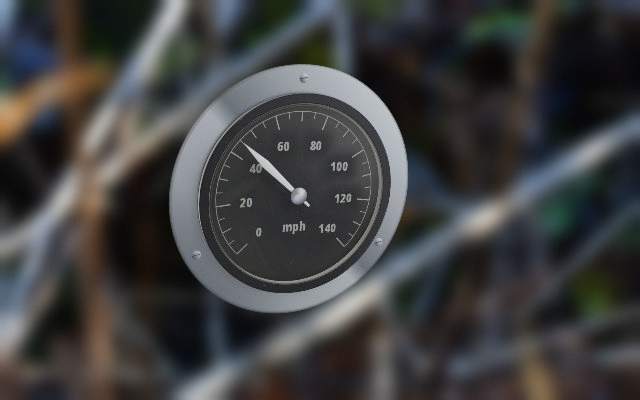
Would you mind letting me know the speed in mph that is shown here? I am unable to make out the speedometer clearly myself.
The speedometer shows 45 mph
